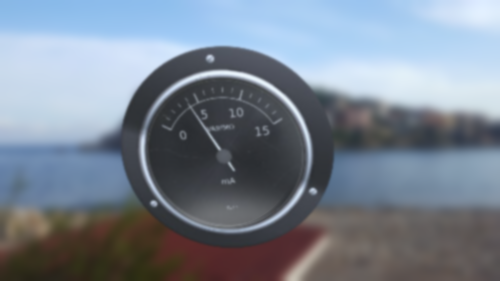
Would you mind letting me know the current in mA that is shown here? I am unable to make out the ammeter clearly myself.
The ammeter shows 4 mA
